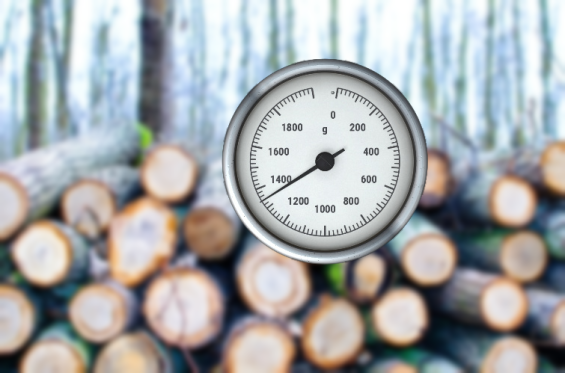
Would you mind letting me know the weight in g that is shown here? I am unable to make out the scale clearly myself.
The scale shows 1340 g
